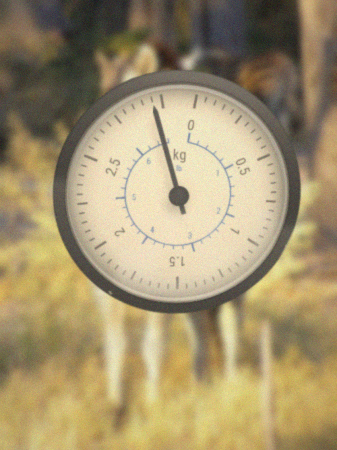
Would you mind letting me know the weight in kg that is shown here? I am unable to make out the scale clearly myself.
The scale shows 2.95 kg
